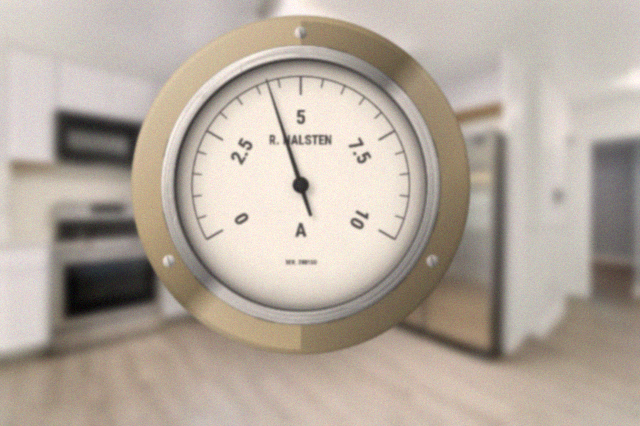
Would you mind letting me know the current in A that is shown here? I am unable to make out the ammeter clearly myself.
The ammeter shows 4.25 A
